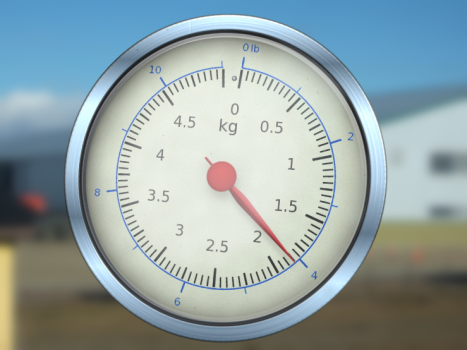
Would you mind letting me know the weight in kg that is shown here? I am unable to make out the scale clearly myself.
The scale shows 1.85 kg
